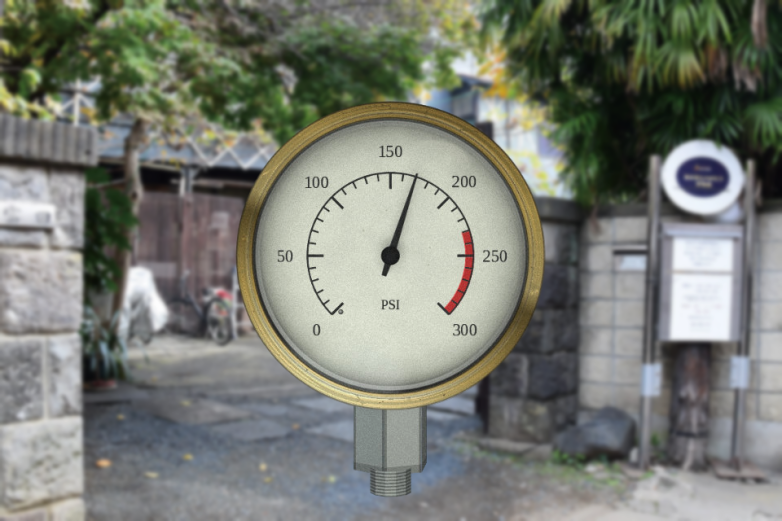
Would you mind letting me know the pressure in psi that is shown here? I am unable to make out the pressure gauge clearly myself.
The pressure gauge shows 170 psi
